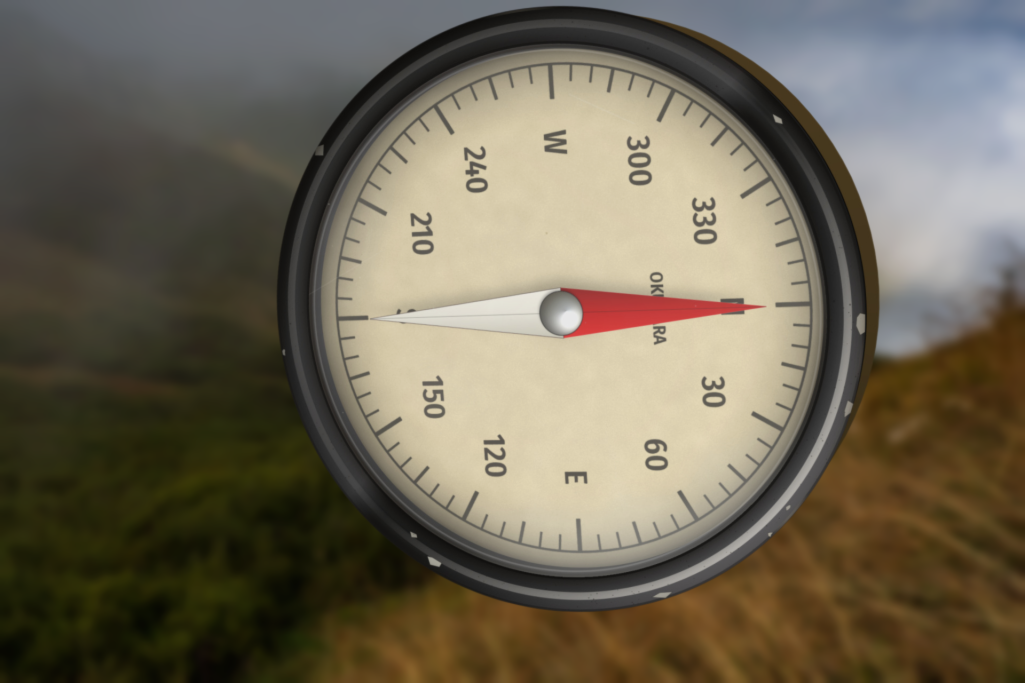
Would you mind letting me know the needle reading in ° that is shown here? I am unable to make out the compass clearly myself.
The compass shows 0 °
